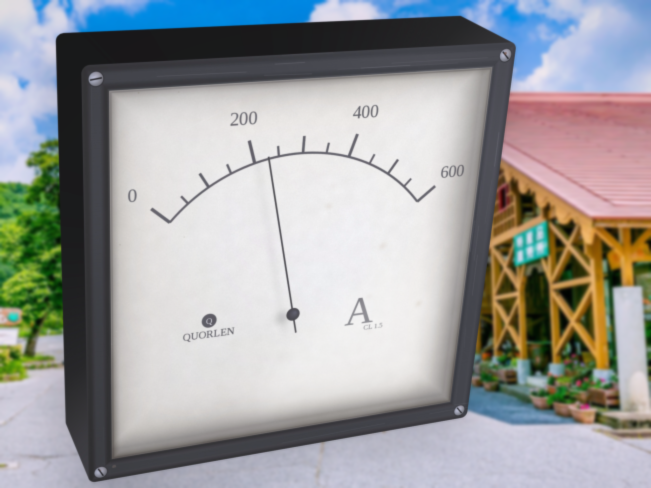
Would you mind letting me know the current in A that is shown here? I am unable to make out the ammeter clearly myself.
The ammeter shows 225 A
